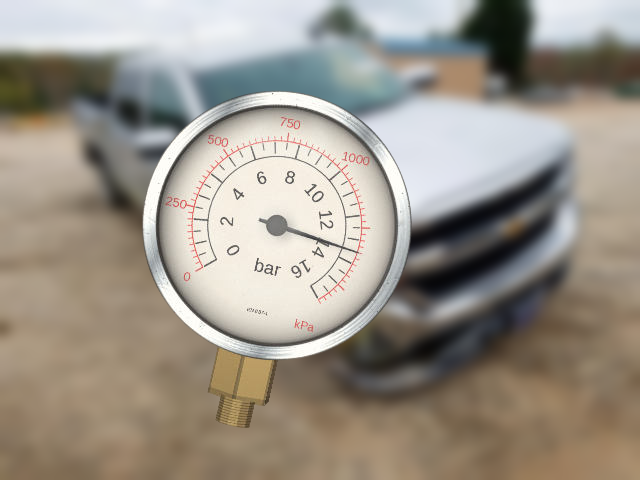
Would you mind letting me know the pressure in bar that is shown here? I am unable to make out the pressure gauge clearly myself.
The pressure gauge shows 13.5 bar
